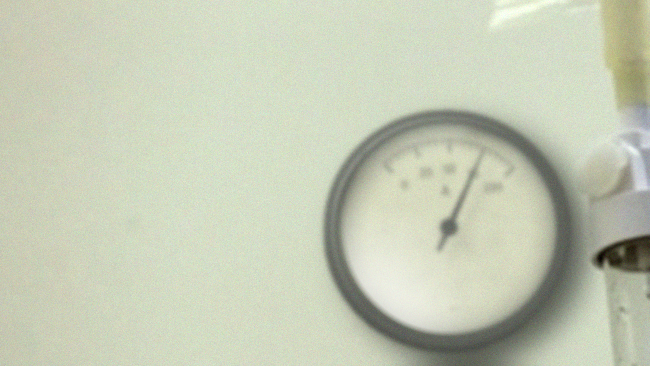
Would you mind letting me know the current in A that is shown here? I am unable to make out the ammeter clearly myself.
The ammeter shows 75 A
